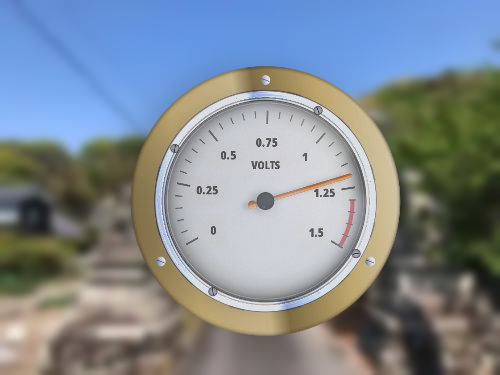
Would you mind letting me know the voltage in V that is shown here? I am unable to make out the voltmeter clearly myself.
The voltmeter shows 1.2 V
